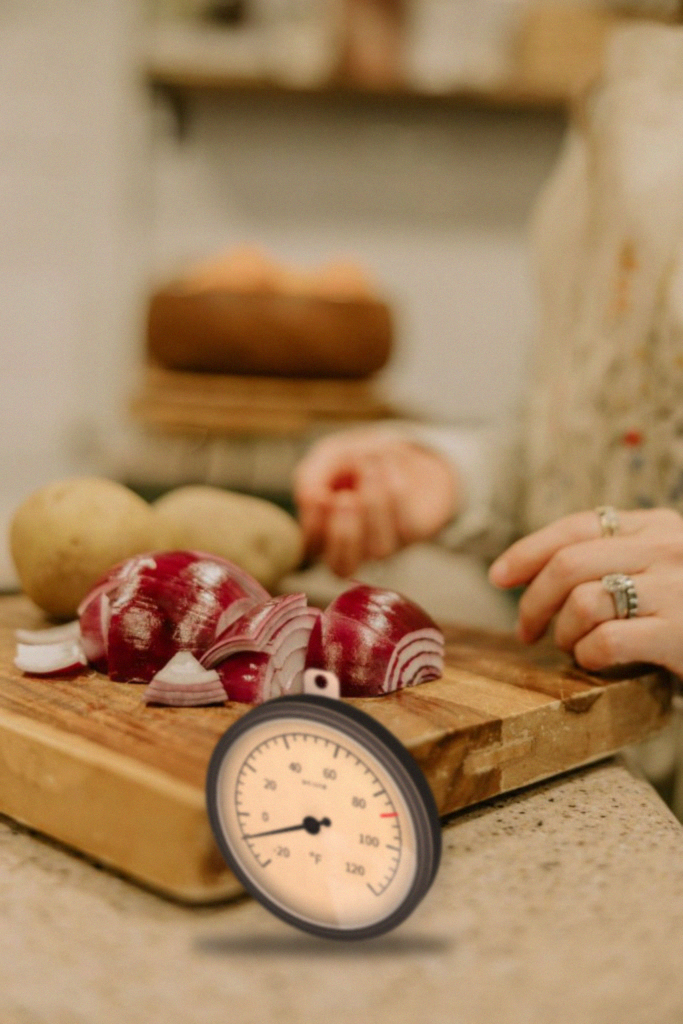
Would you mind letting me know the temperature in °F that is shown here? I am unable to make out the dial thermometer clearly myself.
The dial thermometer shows -8 °F
